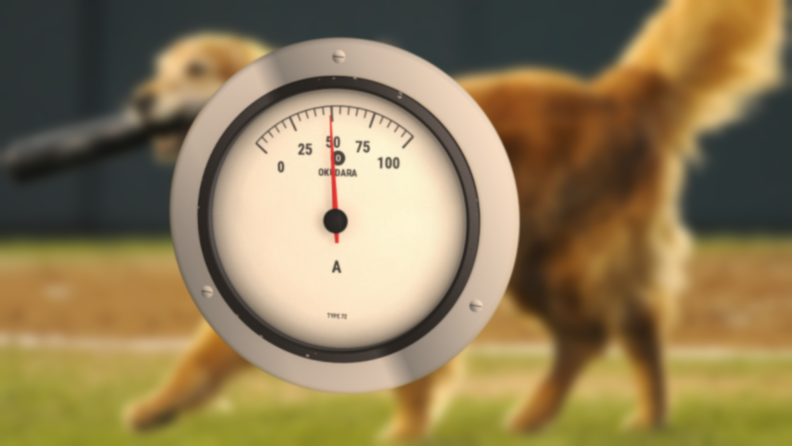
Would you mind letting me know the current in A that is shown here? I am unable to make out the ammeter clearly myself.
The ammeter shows 50 A
